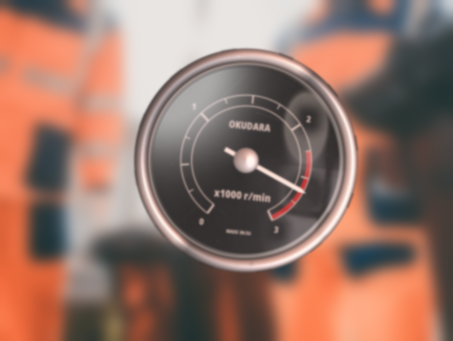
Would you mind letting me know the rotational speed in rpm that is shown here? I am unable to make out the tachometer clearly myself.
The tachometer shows 2625 rpm
